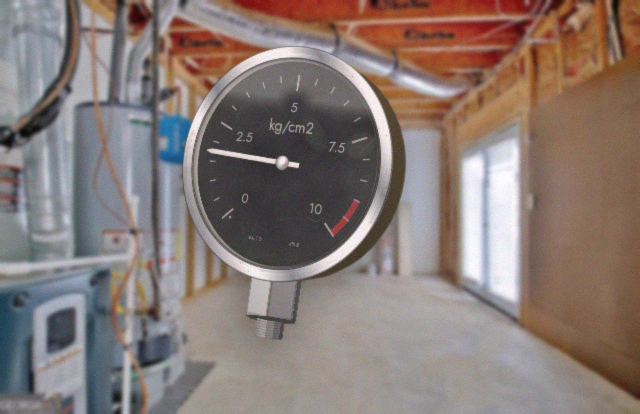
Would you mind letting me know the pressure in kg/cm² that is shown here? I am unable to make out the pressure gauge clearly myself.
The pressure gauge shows 1.75 kg/cm²
